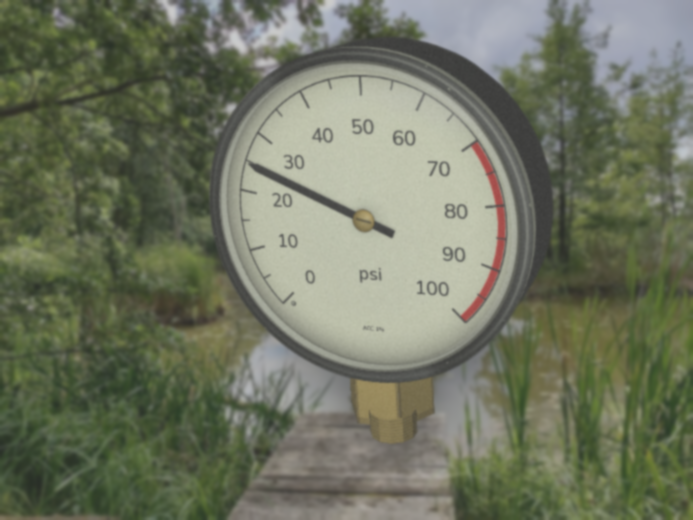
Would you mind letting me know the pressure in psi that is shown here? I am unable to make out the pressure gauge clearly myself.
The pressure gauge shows 25 psi
